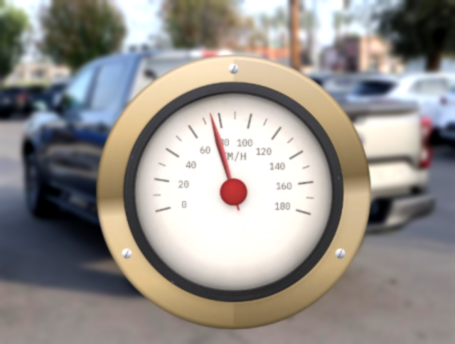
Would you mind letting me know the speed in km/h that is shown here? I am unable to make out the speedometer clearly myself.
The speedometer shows 75 km/h
